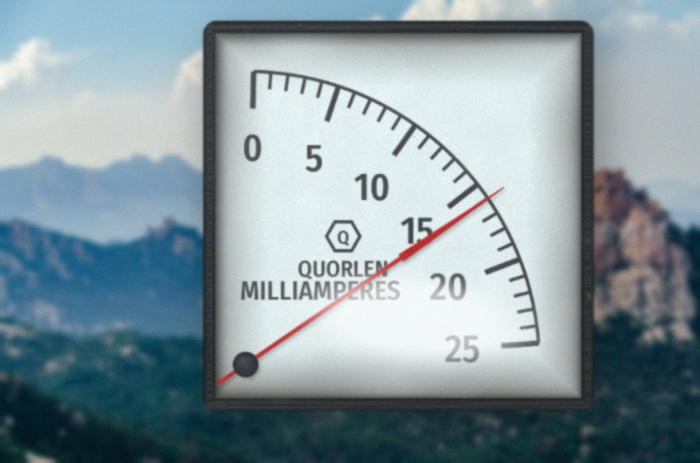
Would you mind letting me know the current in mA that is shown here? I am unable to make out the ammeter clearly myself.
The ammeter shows 16 mA
